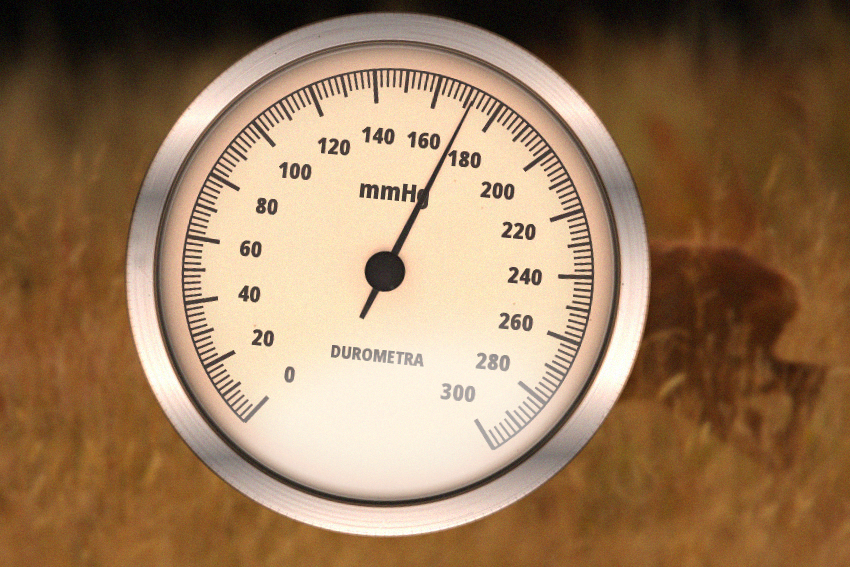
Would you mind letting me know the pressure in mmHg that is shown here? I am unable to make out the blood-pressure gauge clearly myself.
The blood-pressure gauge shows 172 mmHg
